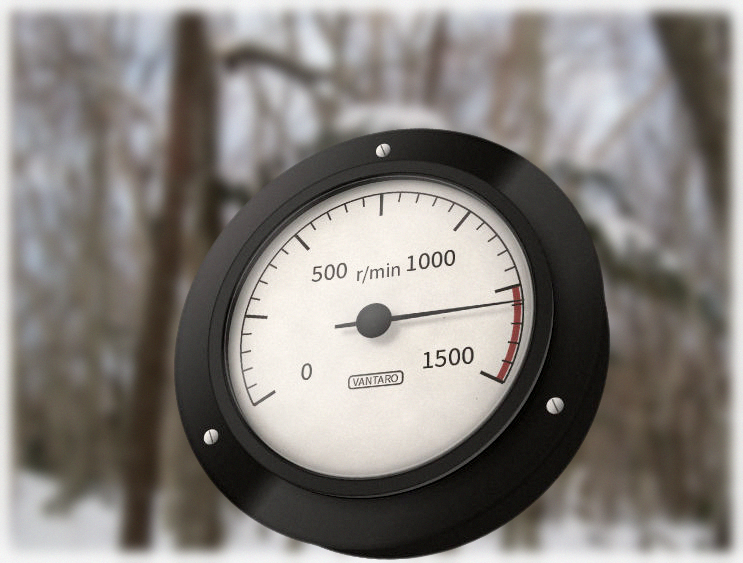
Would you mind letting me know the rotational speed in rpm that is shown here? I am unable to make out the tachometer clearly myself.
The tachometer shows 1300 rpm
